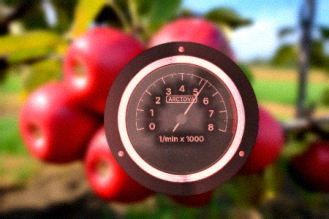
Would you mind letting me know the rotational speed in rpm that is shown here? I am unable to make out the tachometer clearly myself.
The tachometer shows 5250 rpm
